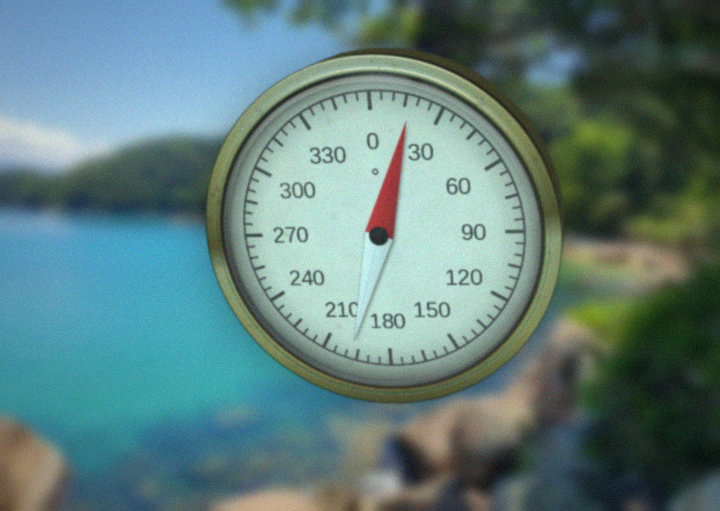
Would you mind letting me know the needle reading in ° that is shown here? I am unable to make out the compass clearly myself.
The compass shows 17.5 °
